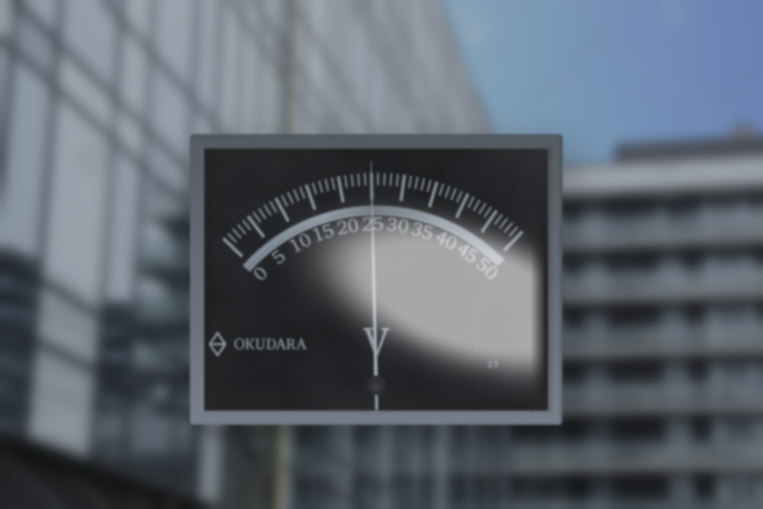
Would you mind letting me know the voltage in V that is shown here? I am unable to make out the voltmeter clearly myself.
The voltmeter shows 25 V
